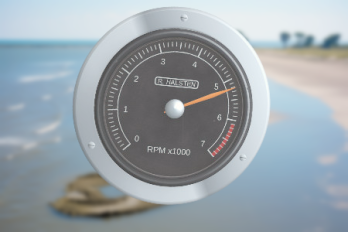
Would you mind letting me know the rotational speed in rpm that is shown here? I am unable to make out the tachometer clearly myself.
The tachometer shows 5200 rpm
